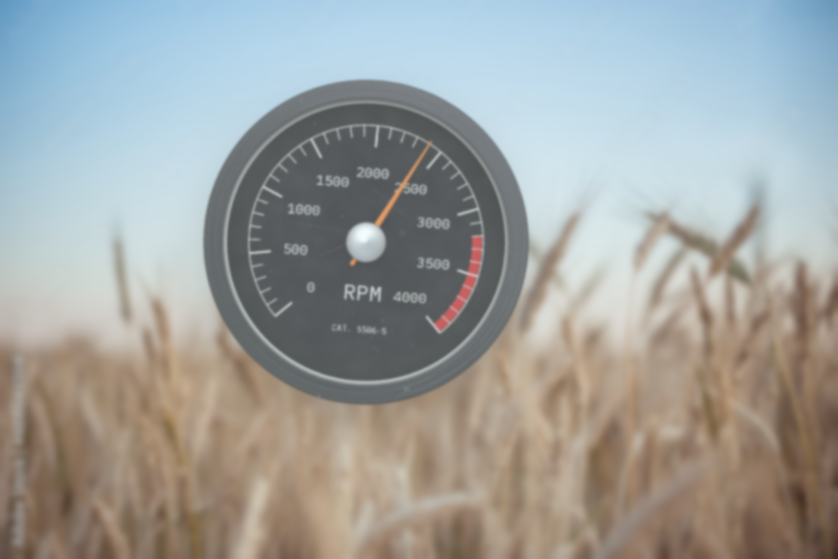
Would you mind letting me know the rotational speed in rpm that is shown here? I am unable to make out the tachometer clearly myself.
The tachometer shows 2400 rpm
